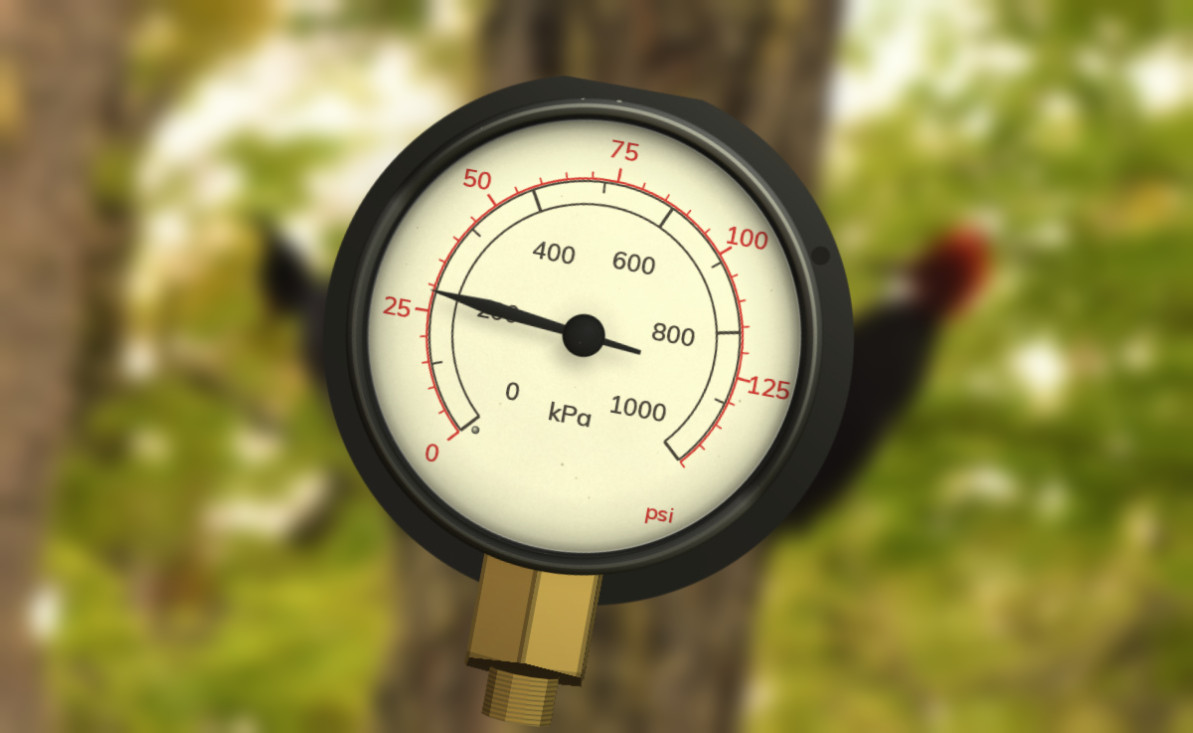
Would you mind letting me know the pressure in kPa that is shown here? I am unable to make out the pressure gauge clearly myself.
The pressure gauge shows 200 kPa
